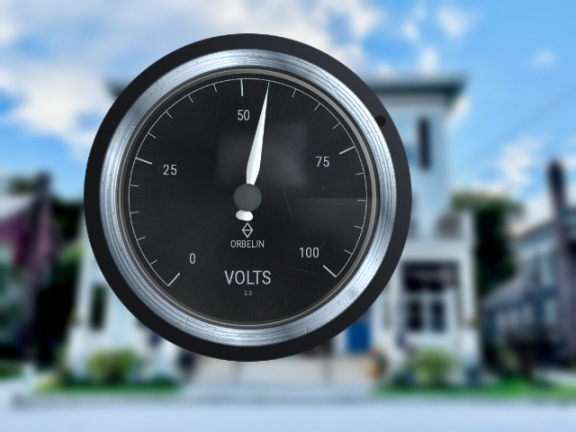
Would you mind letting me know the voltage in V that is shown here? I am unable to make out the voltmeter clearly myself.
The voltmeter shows 55 V
